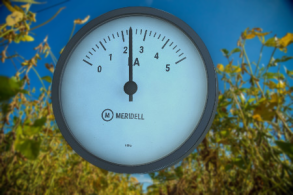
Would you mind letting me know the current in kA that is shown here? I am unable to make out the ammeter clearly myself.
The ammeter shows 2.4 kA
